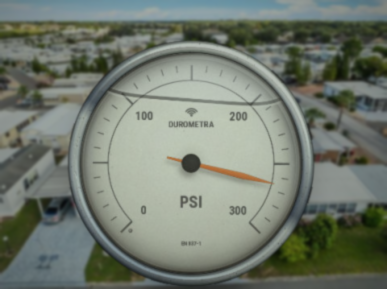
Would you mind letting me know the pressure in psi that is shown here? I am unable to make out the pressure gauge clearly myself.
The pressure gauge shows 265 psi
